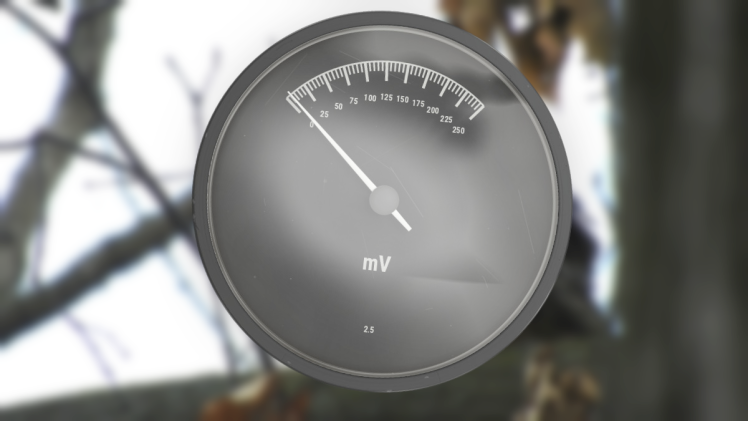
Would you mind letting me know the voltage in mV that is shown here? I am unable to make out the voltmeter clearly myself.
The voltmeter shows 5 mV
